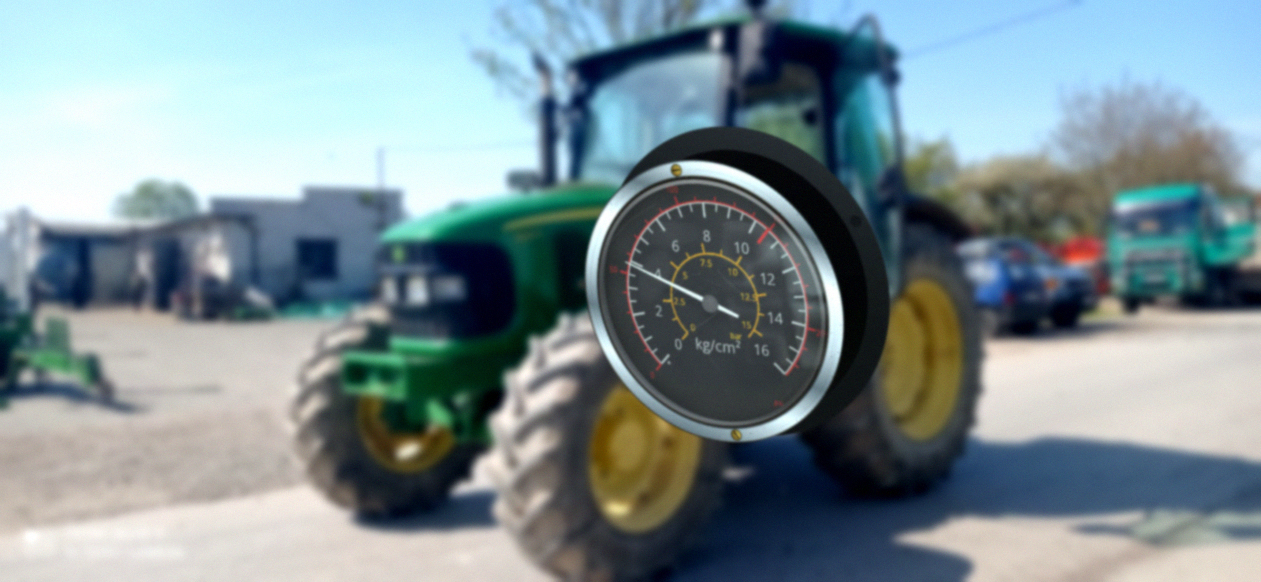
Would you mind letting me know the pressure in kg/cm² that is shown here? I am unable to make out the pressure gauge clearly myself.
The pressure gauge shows 4 kg/cm²
